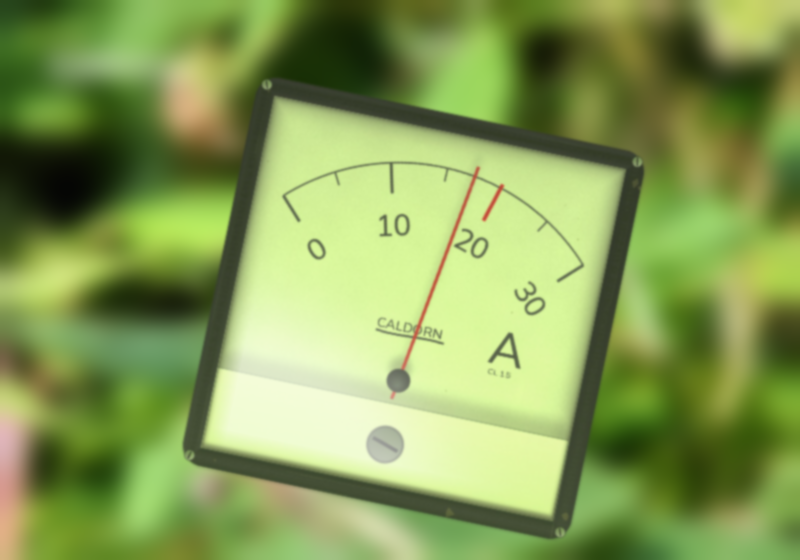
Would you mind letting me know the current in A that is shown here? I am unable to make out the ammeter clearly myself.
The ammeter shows 17.5 A
